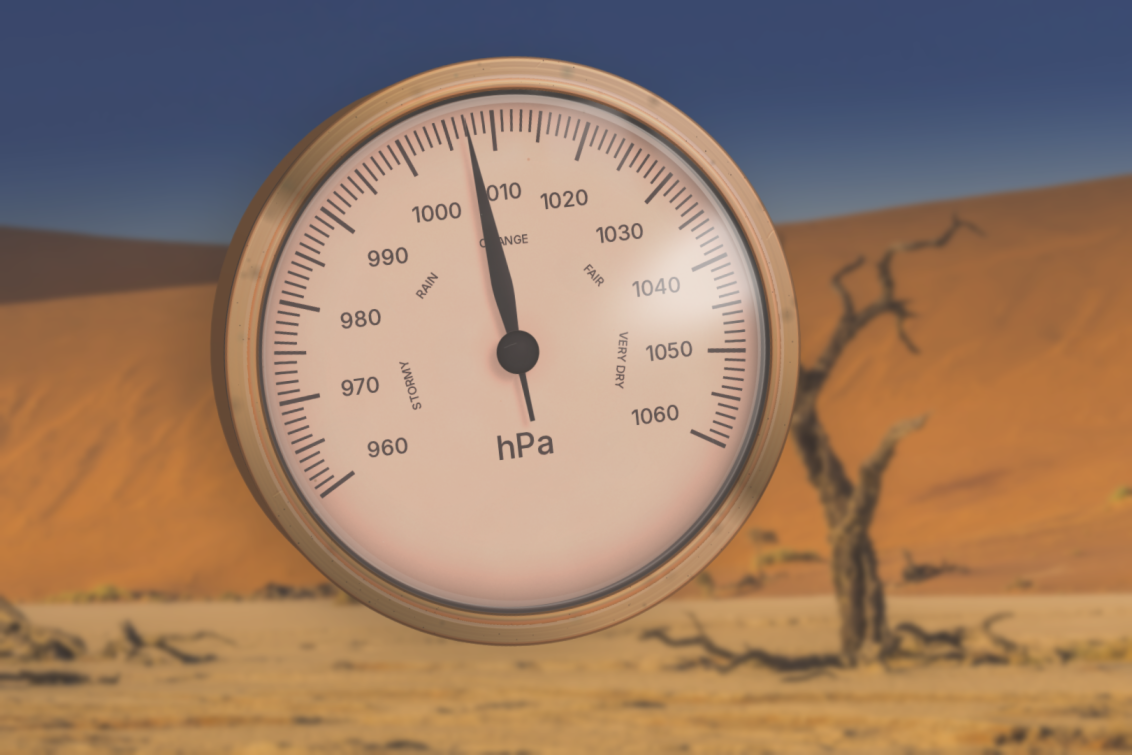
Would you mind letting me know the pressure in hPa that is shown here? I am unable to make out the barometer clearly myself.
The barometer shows 1007 hPa
